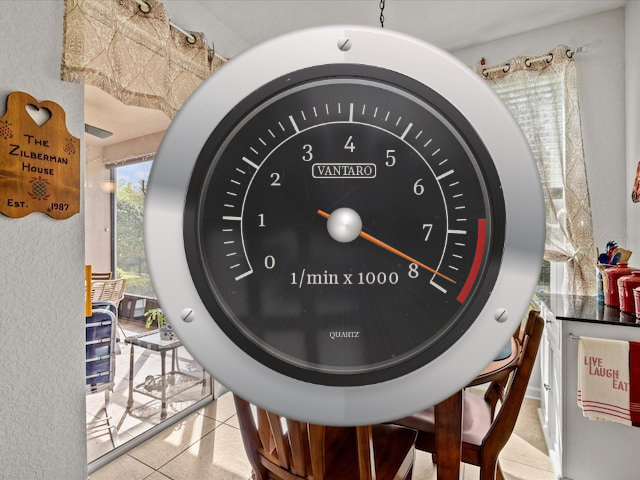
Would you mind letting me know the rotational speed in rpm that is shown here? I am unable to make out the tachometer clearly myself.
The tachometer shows 7800 rpm
